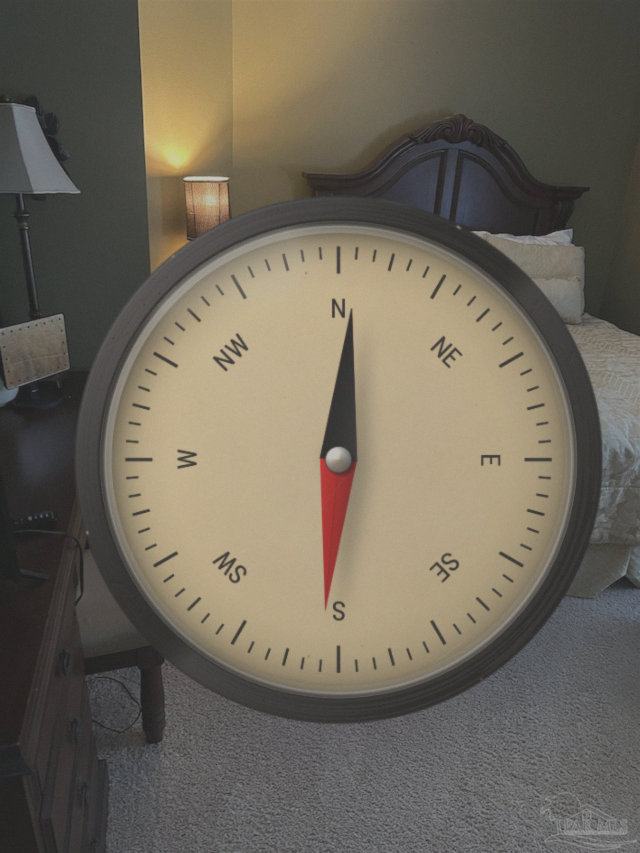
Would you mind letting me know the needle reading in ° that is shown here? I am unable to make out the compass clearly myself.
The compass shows 185 °
